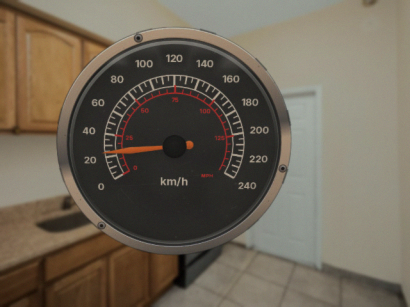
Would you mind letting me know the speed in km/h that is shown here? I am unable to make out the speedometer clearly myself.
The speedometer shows 25 km/h
